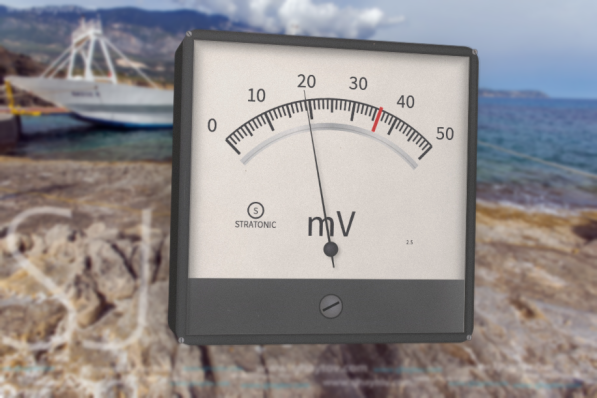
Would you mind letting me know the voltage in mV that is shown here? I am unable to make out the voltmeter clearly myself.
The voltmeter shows 19 mV
